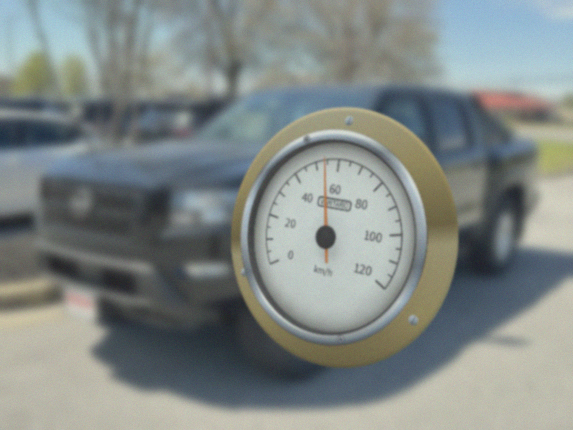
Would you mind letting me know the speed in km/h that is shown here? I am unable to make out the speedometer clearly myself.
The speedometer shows 55 km/h
